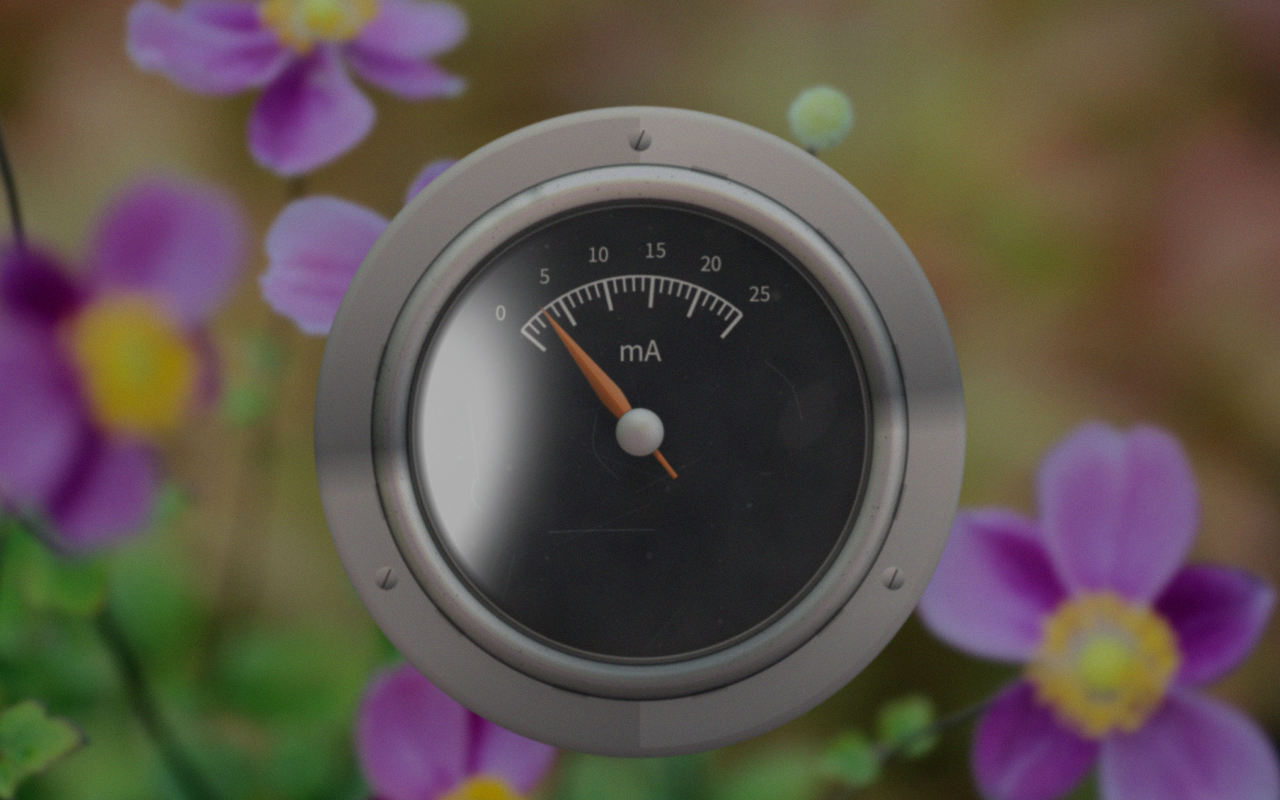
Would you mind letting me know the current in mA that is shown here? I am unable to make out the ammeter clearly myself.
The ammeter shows 3 mA
